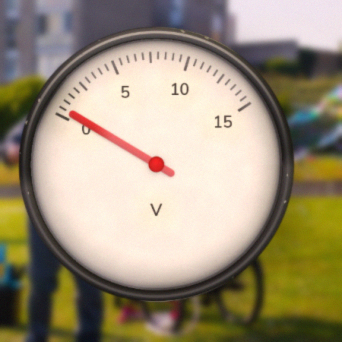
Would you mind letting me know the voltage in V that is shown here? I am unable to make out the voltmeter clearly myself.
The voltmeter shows 0.5 V
